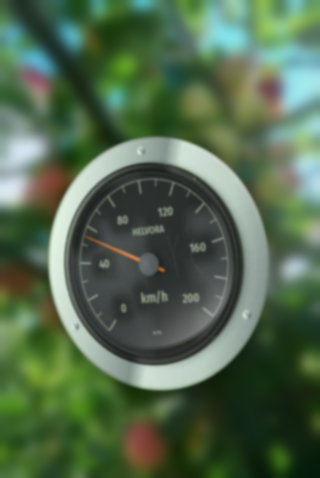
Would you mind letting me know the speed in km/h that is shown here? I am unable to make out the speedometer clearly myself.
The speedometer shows 55 km/h
